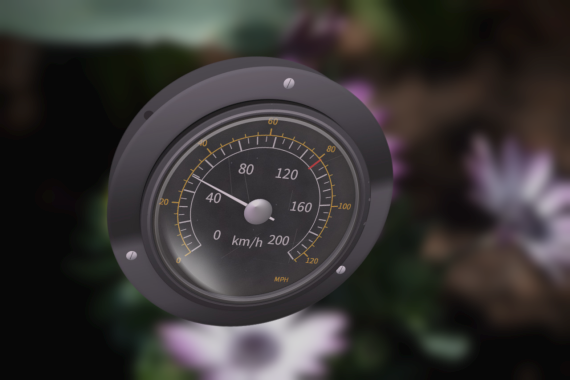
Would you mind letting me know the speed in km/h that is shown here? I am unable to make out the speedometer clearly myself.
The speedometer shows 50 km/h
